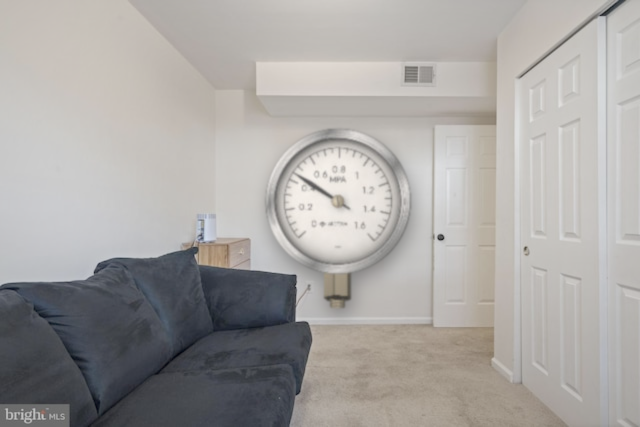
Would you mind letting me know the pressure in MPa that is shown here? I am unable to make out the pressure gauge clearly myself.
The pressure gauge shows 0.45 MPa
